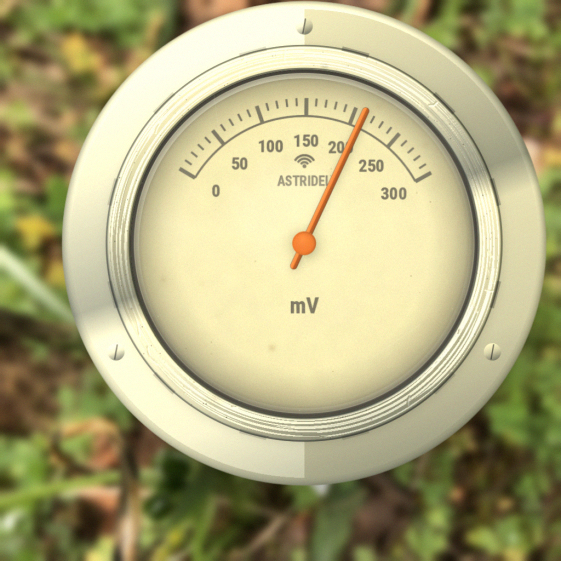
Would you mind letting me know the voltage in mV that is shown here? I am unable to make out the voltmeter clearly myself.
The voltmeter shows 210 mV
